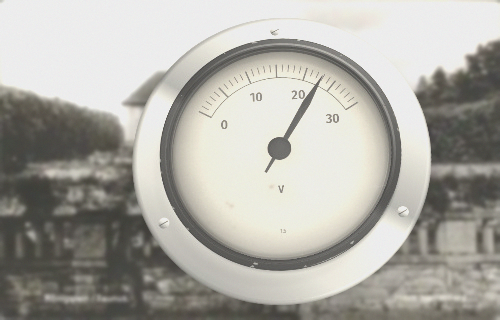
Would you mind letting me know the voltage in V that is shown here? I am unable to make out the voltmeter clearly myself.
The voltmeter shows 23 V
